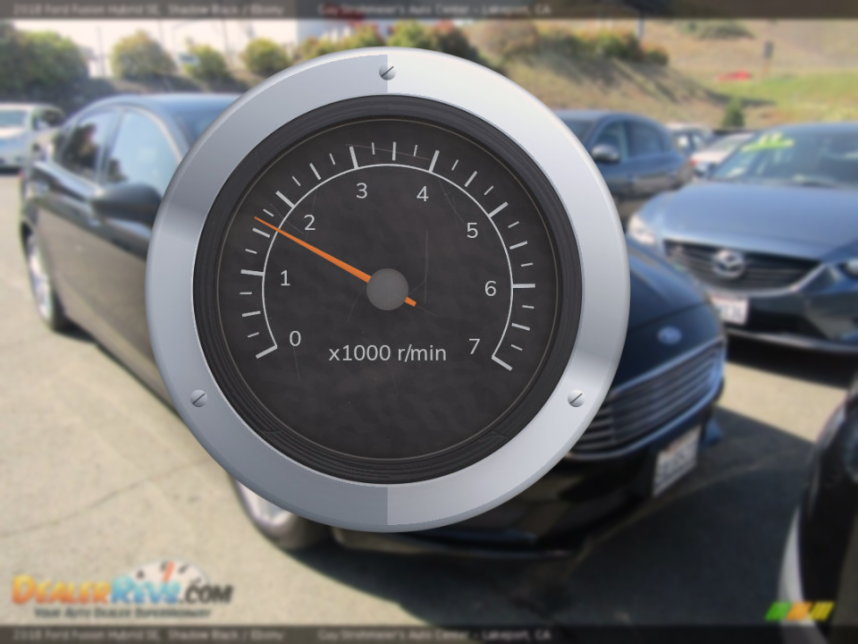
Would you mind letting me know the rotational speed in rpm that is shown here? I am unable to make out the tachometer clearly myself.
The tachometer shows 1625 rpm
